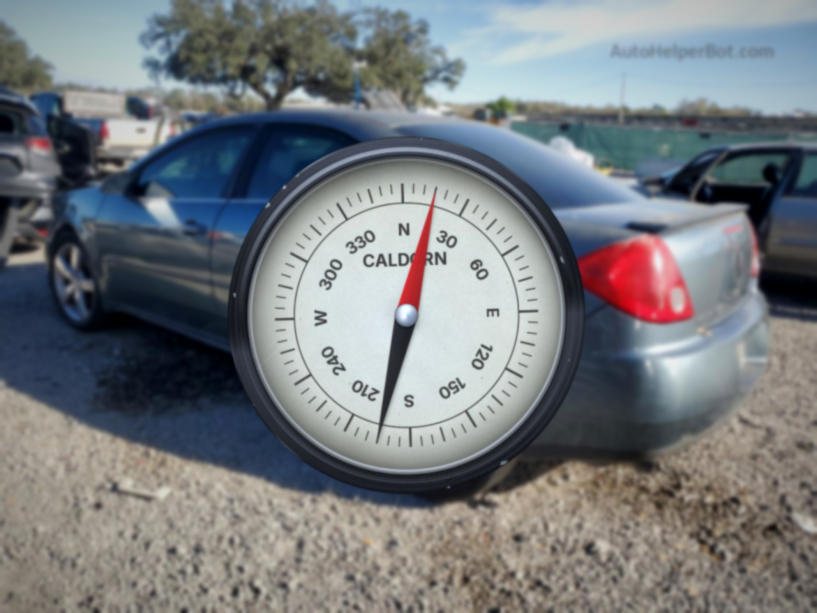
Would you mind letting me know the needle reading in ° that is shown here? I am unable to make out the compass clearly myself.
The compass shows 15 °
